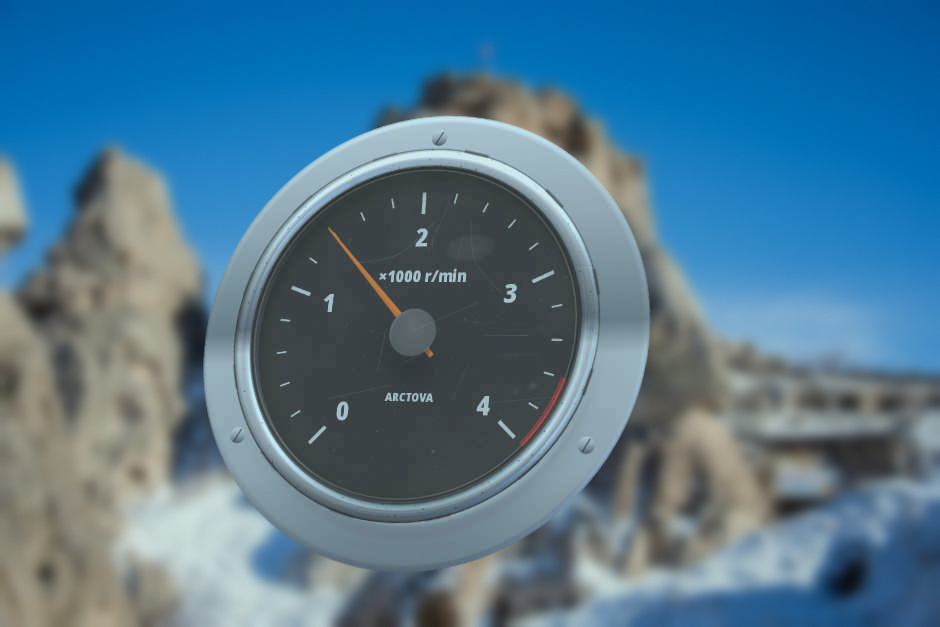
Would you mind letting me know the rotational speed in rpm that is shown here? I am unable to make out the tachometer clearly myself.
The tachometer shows 1400 rpm
